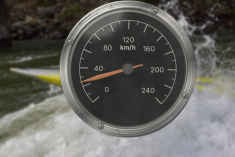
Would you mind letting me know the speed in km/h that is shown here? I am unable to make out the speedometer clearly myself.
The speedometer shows 25 km/h
